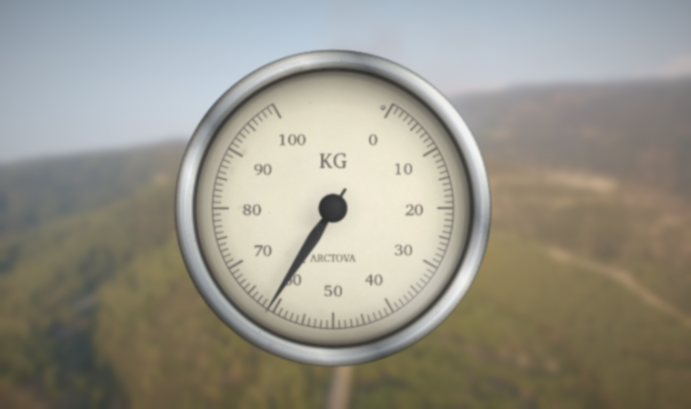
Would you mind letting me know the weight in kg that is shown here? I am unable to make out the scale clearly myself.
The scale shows 61 kg
